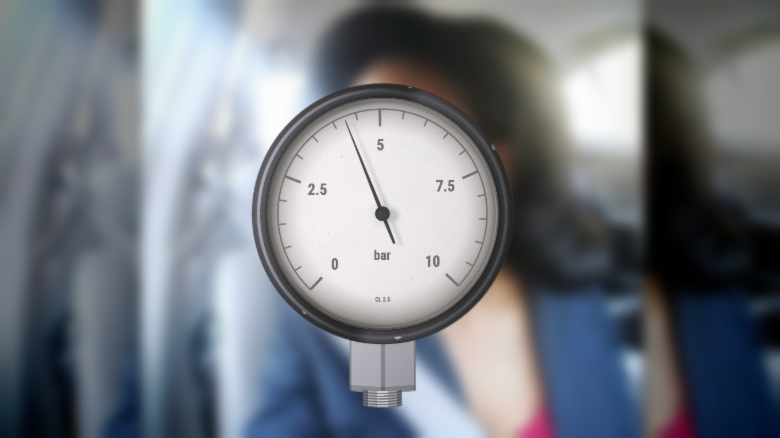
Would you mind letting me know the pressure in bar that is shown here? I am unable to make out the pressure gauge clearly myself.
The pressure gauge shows 4.25 bar
